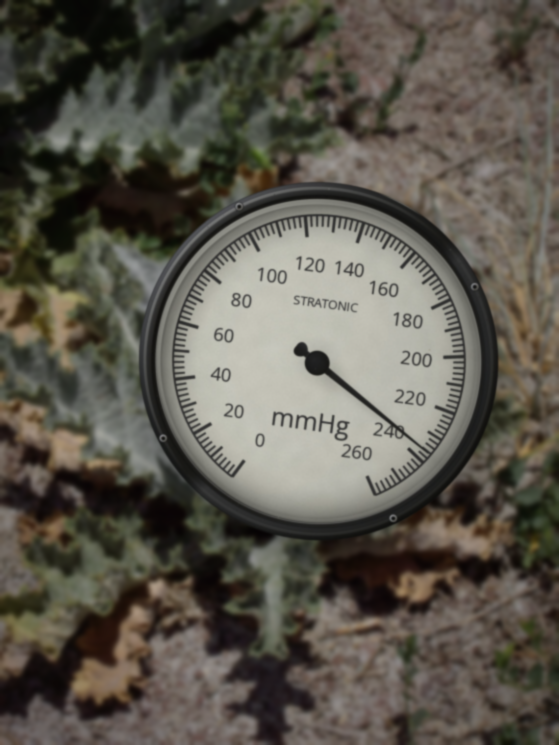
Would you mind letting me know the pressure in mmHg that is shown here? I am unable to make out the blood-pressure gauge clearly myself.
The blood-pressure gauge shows 236 mmHg
